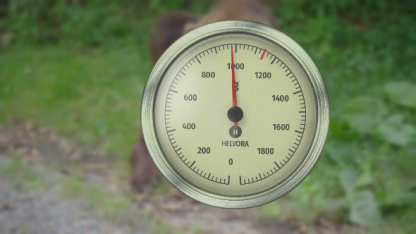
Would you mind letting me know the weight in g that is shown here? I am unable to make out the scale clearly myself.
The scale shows 980 g
